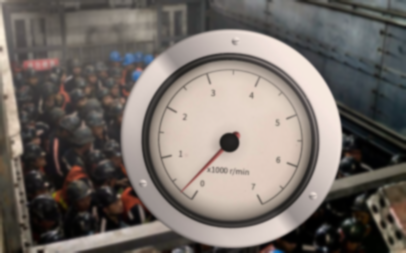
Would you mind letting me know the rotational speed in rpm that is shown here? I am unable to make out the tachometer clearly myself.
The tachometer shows 250 rpm
